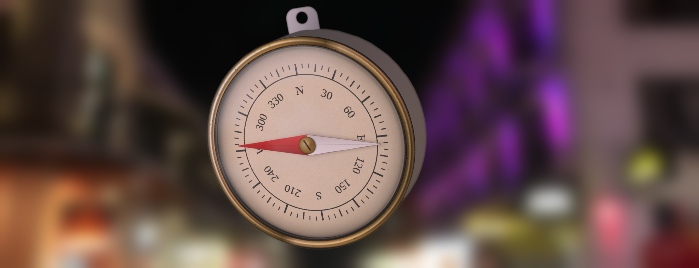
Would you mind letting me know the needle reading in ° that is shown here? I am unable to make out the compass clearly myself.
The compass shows 275 °
